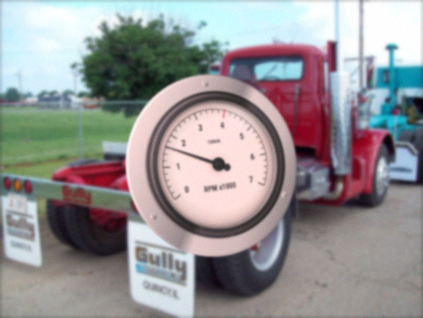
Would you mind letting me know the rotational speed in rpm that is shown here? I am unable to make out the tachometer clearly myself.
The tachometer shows 1600 rpm
